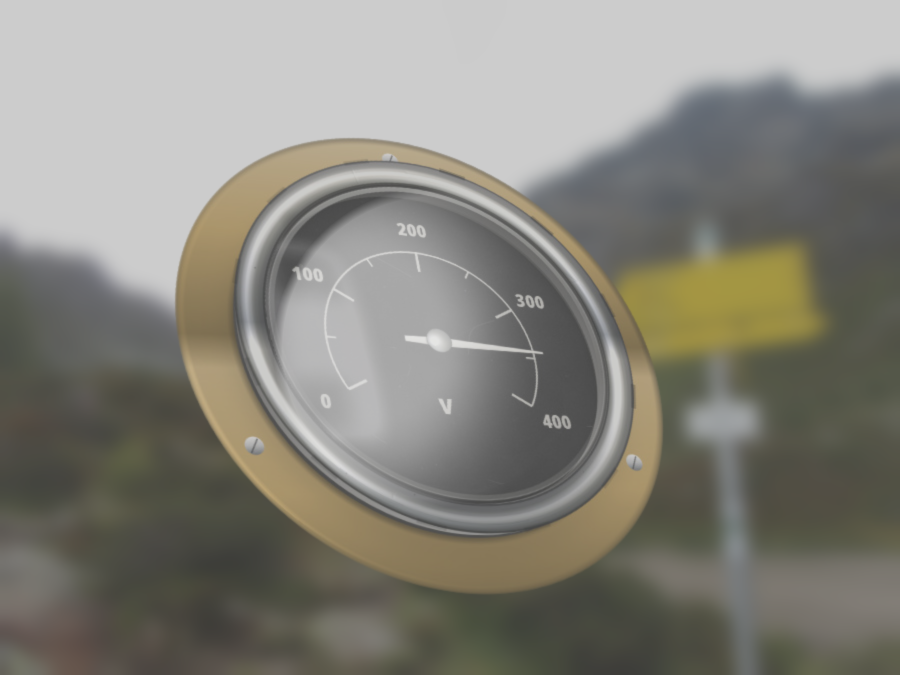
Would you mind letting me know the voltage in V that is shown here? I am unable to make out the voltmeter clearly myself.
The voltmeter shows 350 V
